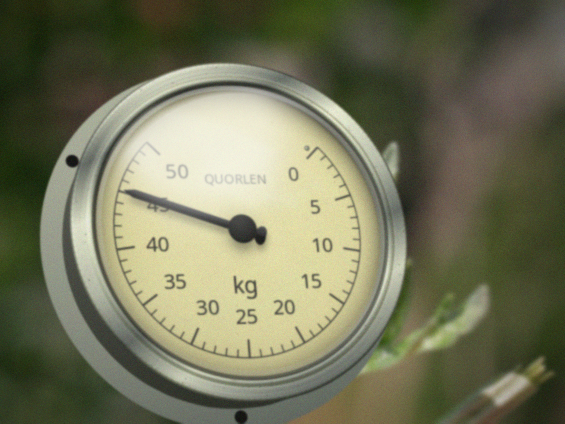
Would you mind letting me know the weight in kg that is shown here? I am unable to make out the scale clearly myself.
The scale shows 45 kg
